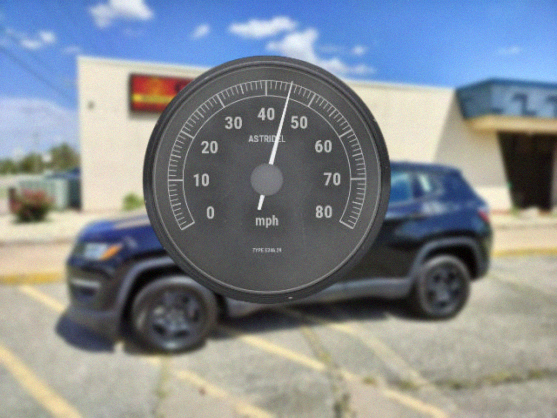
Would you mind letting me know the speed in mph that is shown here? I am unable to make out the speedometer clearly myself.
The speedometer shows 45 mph
